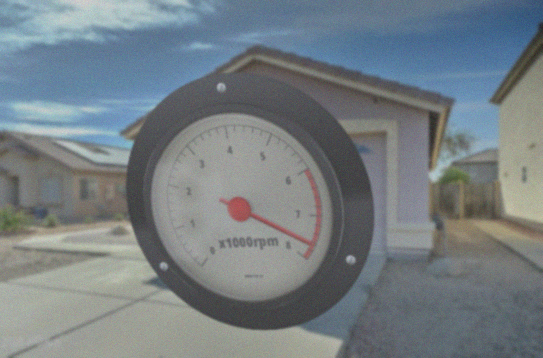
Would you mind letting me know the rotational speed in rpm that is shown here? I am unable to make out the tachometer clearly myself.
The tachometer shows 7600 rpm
